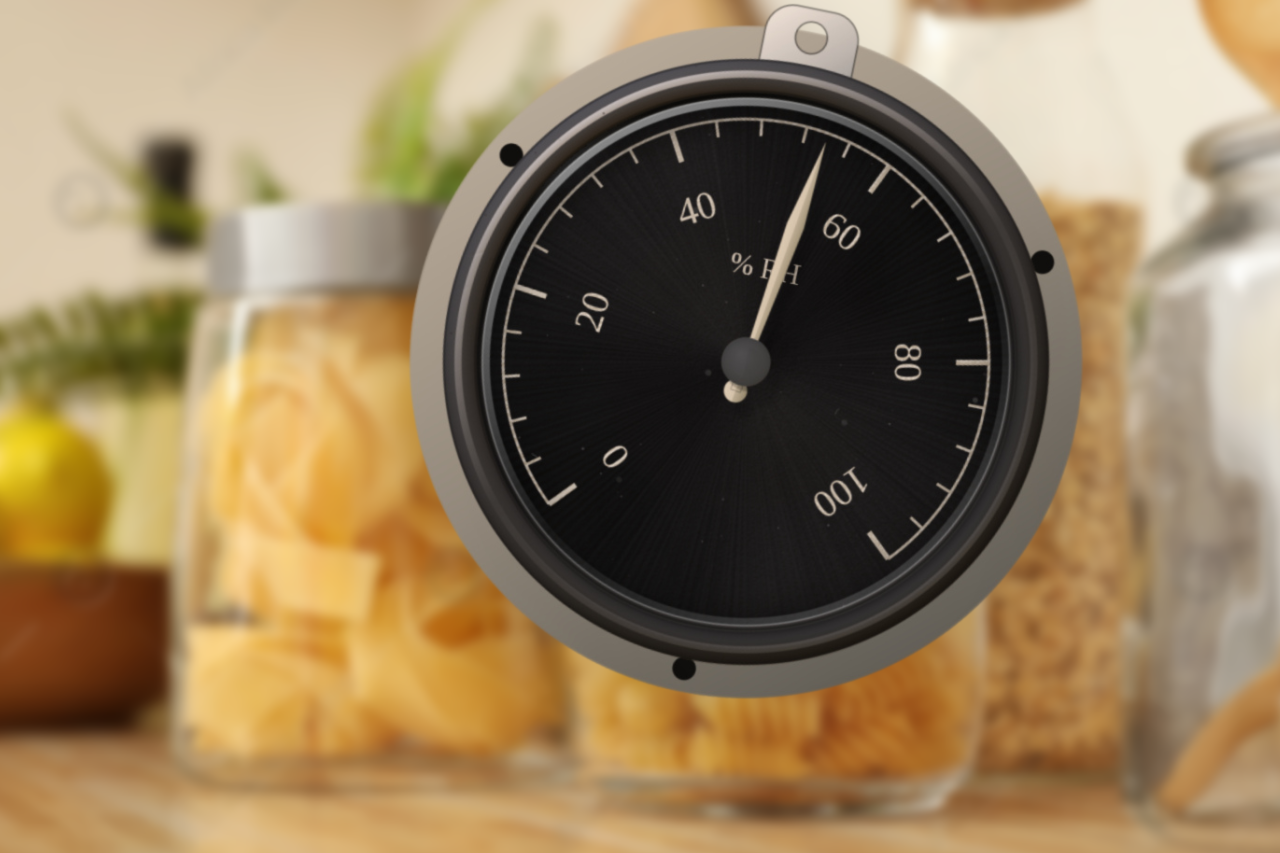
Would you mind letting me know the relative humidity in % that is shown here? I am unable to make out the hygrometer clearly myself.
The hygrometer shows 54 %
